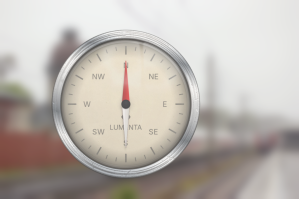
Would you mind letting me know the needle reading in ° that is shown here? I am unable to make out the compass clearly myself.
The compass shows 0 °
